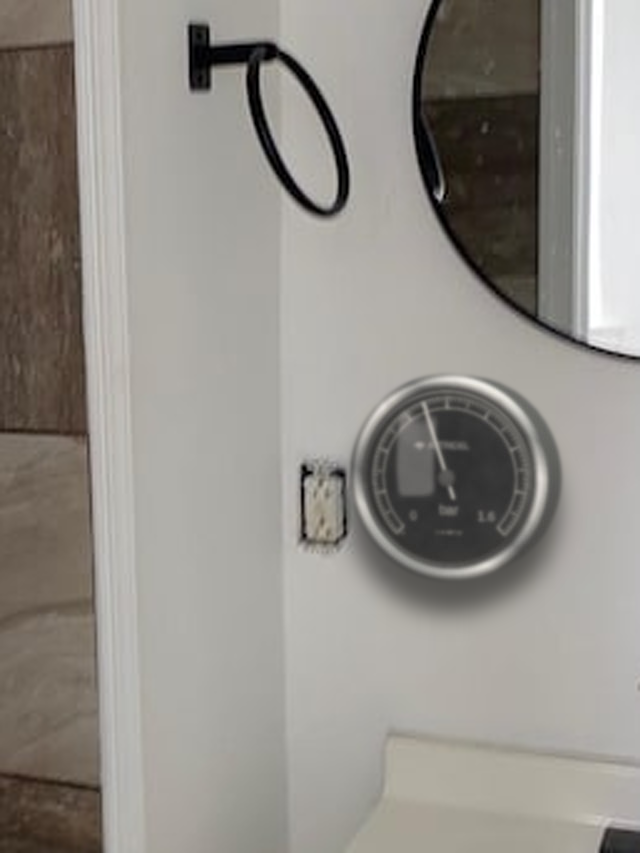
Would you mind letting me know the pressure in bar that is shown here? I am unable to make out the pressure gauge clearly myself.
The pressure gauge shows 0.7 bar
